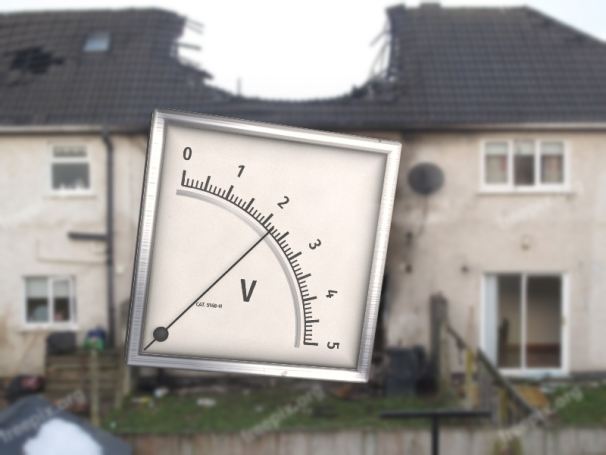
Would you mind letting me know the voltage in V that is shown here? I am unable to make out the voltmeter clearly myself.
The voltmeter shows 2.2 V
